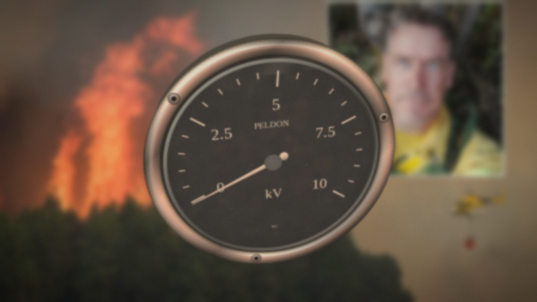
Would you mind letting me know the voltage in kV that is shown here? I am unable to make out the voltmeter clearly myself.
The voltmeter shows 0 kV
